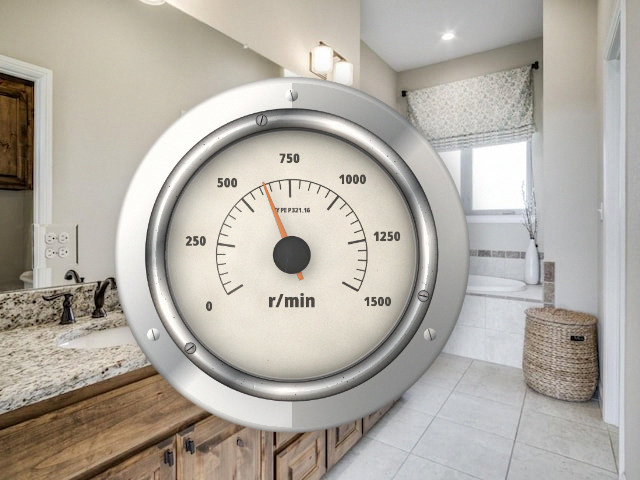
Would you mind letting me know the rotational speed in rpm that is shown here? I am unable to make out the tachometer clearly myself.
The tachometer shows 625 rpm
